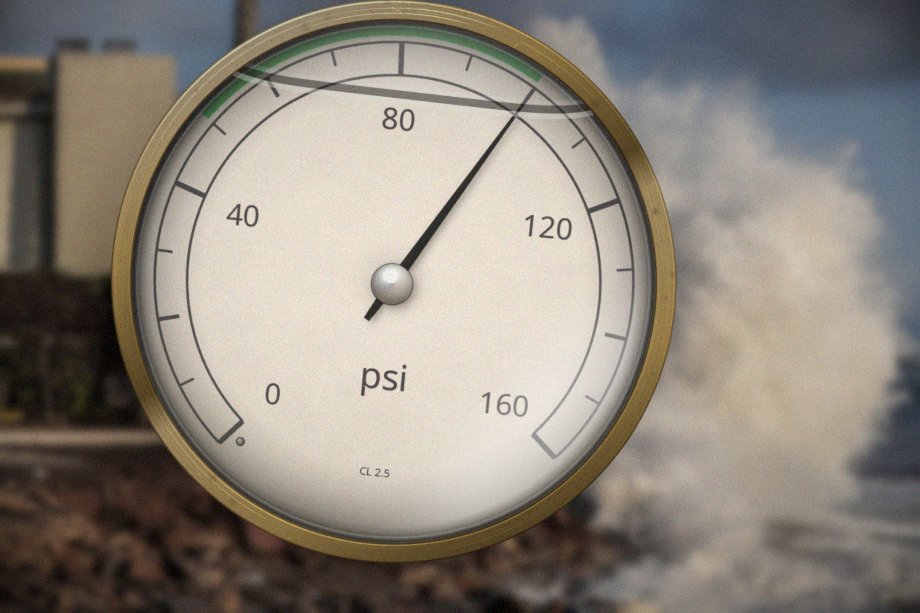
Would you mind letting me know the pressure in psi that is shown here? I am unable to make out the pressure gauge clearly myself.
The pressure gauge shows 100 psi
